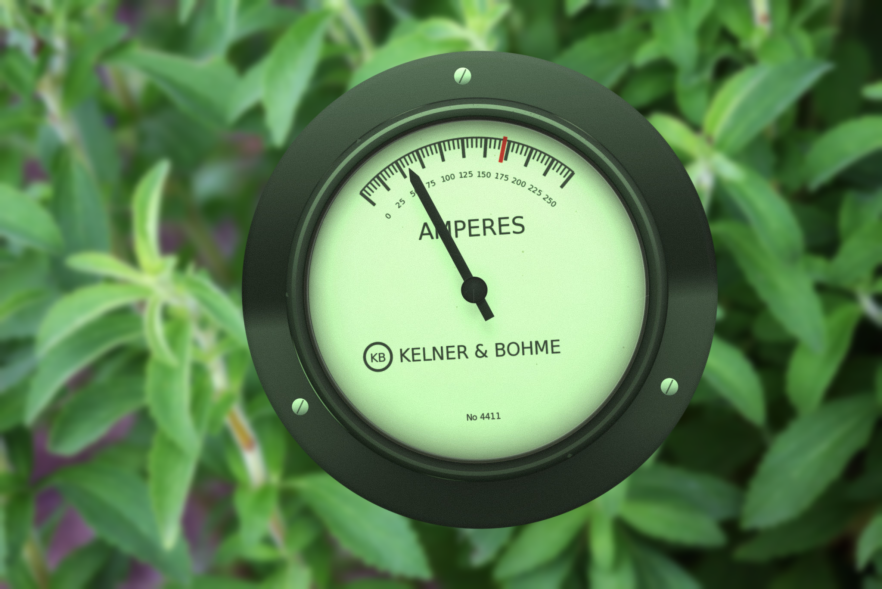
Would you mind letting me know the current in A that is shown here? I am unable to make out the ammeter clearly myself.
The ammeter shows 60 A
